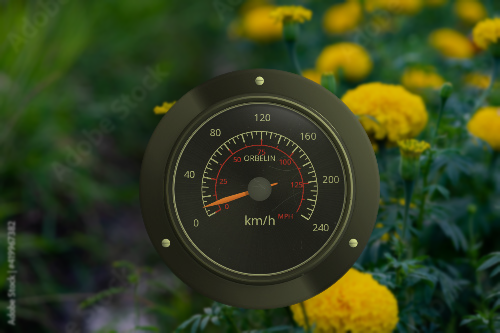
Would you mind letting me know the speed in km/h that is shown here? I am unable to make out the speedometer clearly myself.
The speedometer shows 10 km/h
